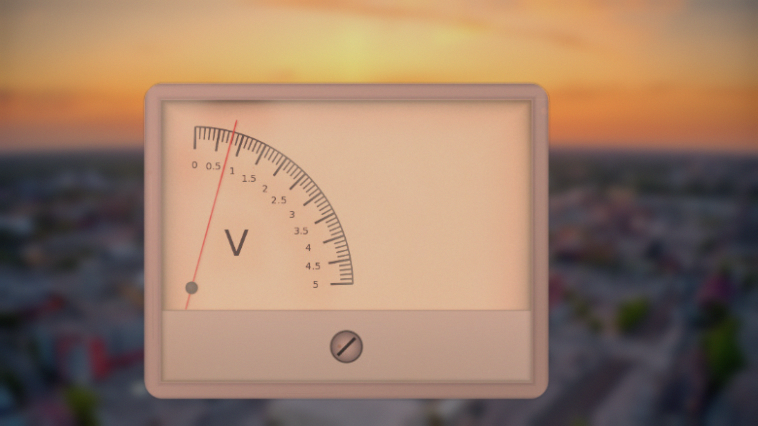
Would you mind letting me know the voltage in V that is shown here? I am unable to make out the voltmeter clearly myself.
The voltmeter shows 0.8 V
